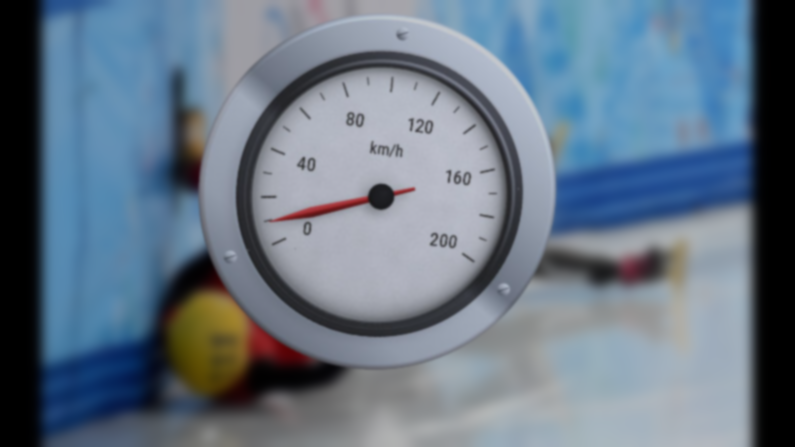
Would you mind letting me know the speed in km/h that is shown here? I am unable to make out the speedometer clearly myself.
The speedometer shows 10 km/h
